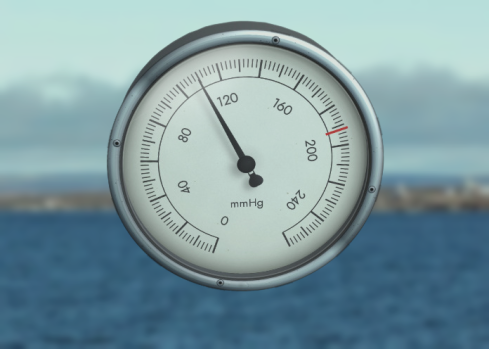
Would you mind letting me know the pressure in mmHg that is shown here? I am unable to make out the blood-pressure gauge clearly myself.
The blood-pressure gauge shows 110 mmHg
